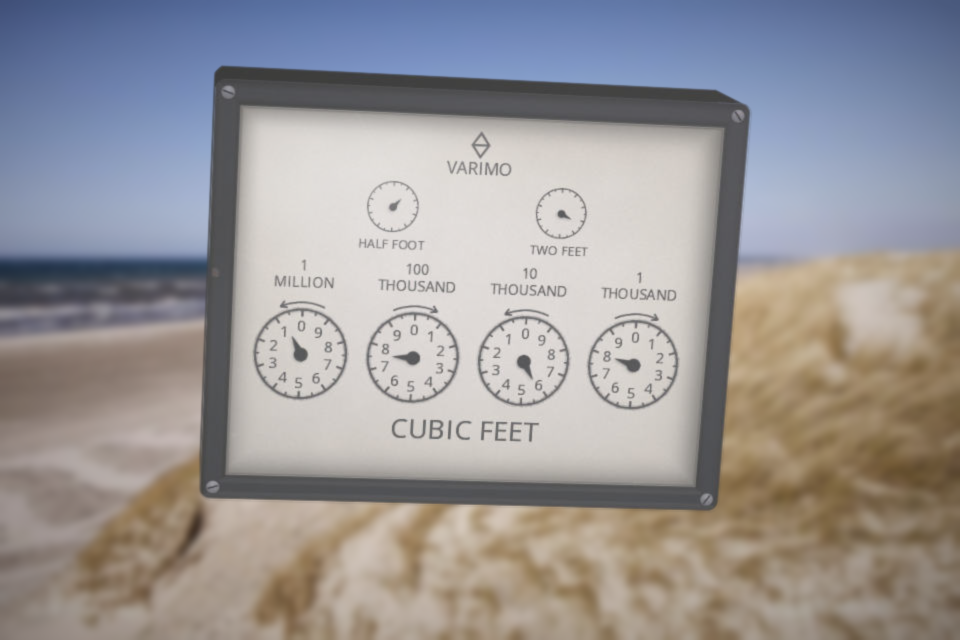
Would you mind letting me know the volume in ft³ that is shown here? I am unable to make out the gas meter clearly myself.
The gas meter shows 75800 ft³
